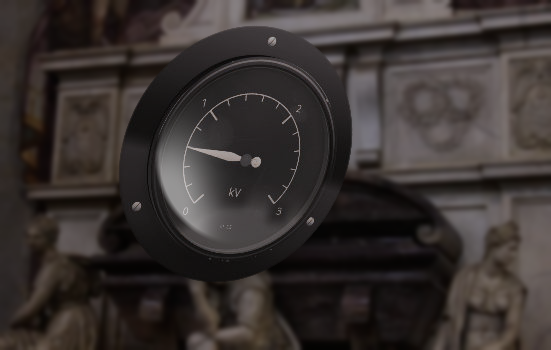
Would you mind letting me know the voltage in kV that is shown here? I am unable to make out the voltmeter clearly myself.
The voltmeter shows 0.6 kV
